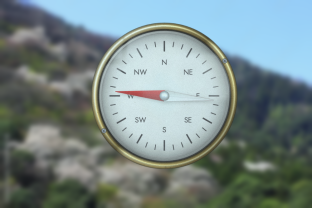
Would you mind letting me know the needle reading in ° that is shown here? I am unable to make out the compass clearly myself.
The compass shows 275 °
